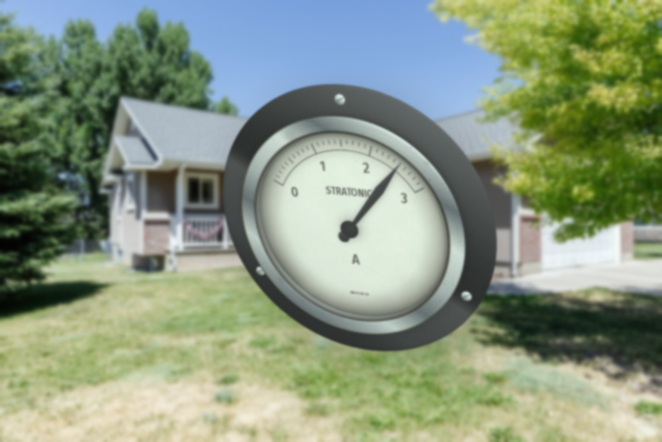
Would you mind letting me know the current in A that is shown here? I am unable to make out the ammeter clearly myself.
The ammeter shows 2.5 A
